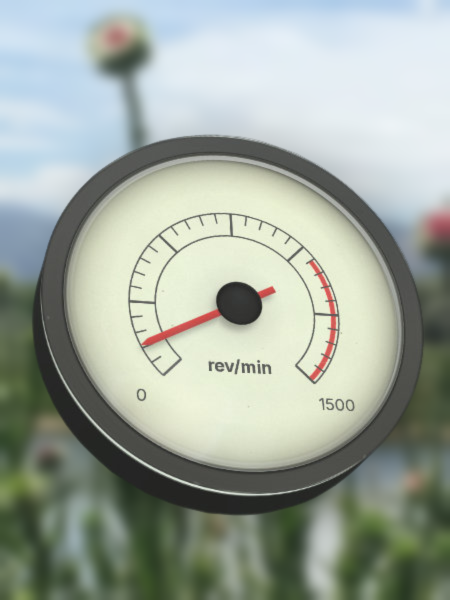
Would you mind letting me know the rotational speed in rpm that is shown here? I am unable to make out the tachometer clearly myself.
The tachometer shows 100 rpm
